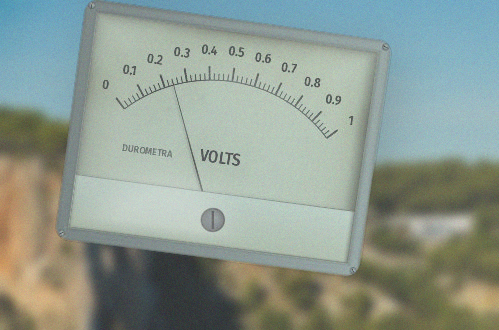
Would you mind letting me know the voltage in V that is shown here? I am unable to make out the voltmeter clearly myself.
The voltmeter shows 0.24 V
